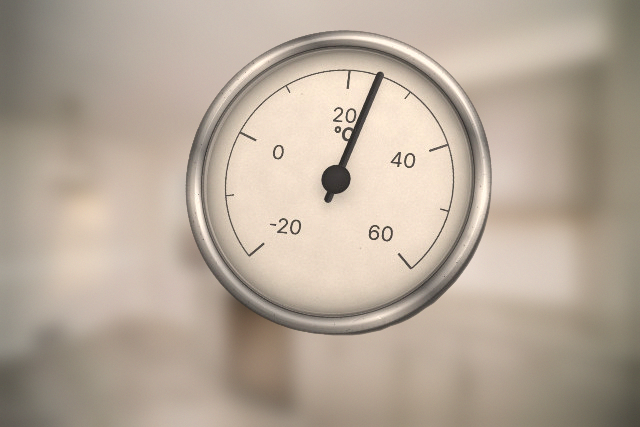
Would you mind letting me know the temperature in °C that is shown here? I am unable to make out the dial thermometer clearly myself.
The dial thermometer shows 25 °C
